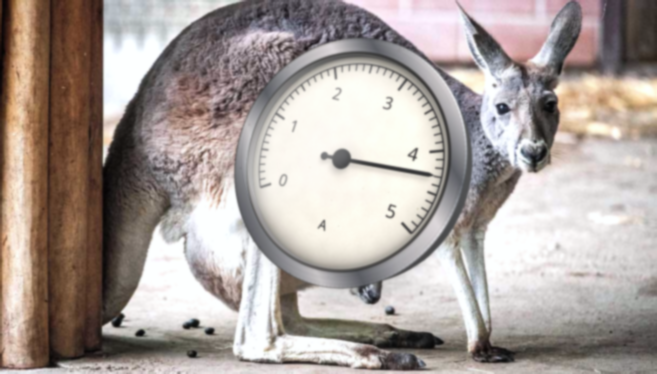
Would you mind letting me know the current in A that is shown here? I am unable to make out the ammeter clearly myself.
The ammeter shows 4.3 A
